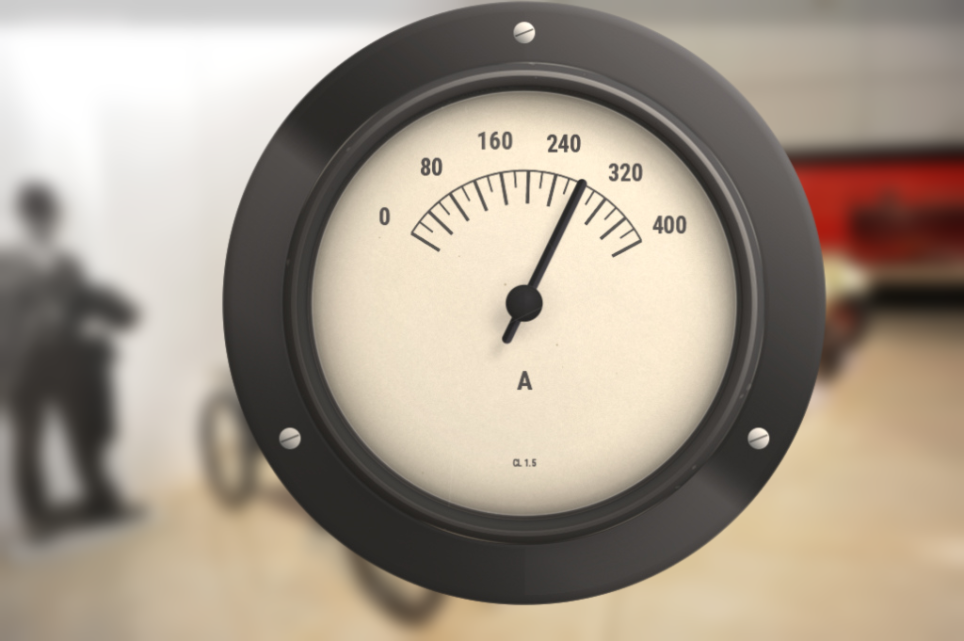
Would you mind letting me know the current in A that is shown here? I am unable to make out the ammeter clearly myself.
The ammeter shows 280 A
